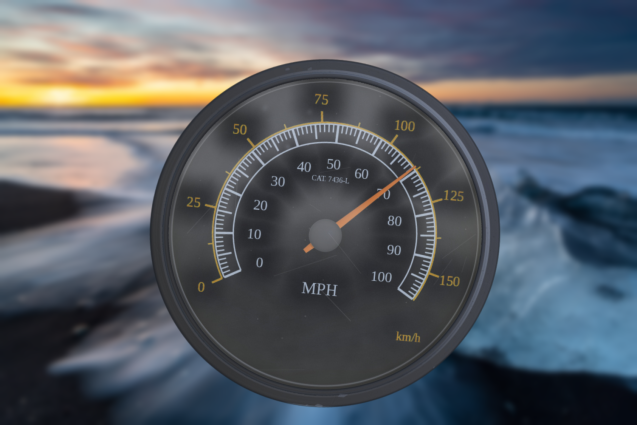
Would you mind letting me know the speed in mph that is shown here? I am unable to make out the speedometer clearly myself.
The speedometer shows 69 mph
